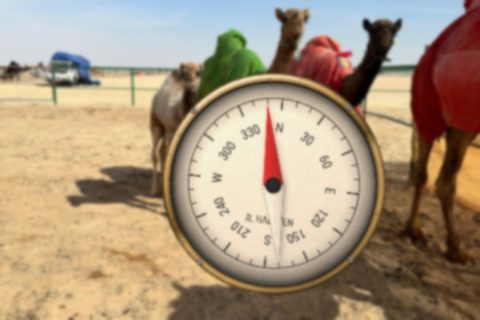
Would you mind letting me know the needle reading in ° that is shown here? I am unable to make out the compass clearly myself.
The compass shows 350 °
